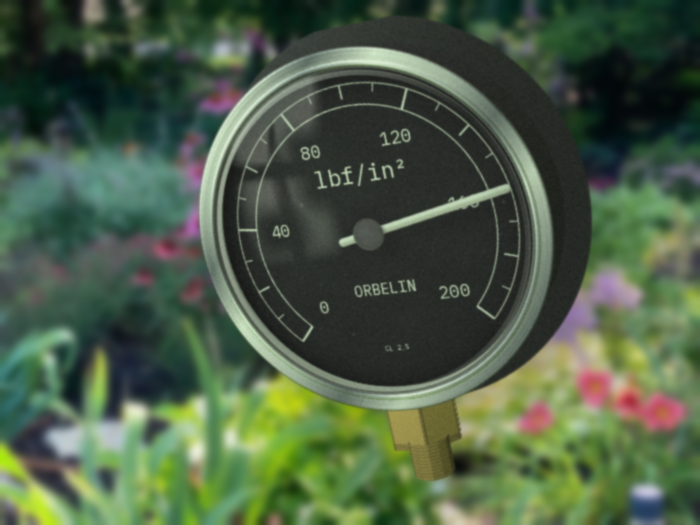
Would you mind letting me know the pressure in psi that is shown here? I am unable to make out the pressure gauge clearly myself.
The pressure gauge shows 160 psi
